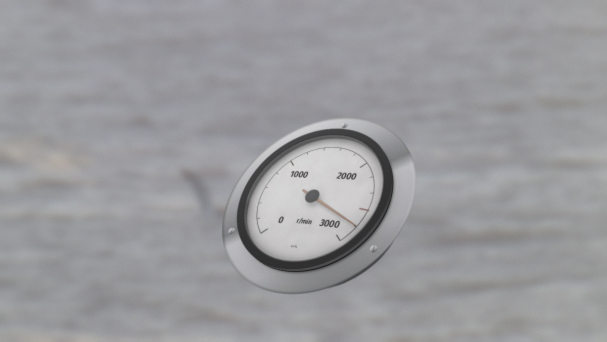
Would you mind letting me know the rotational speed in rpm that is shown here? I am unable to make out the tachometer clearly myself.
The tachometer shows 2800 rpm
